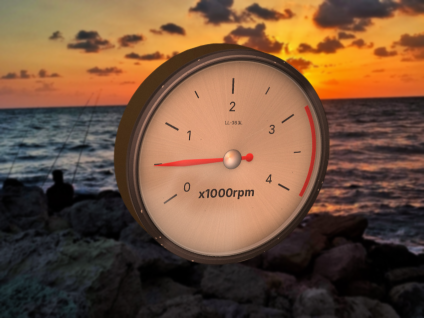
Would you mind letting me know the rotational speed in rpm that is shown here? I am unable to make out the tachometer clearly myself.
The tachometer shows 500 rpm
